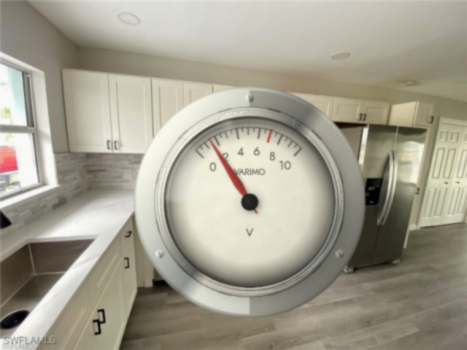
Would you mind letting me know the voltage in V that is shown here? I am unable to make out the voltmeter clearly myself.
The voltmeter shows 1.5 V
